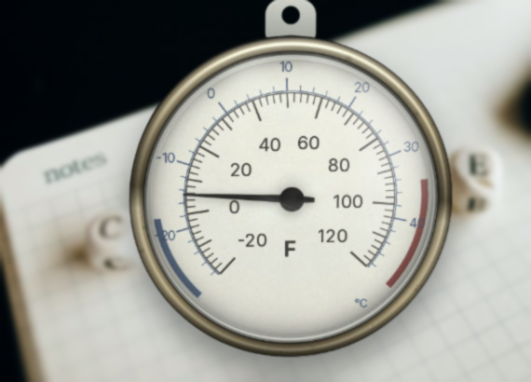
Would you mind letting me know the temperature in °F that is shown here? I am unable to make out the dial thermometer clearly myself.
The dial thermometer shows 6 °F
